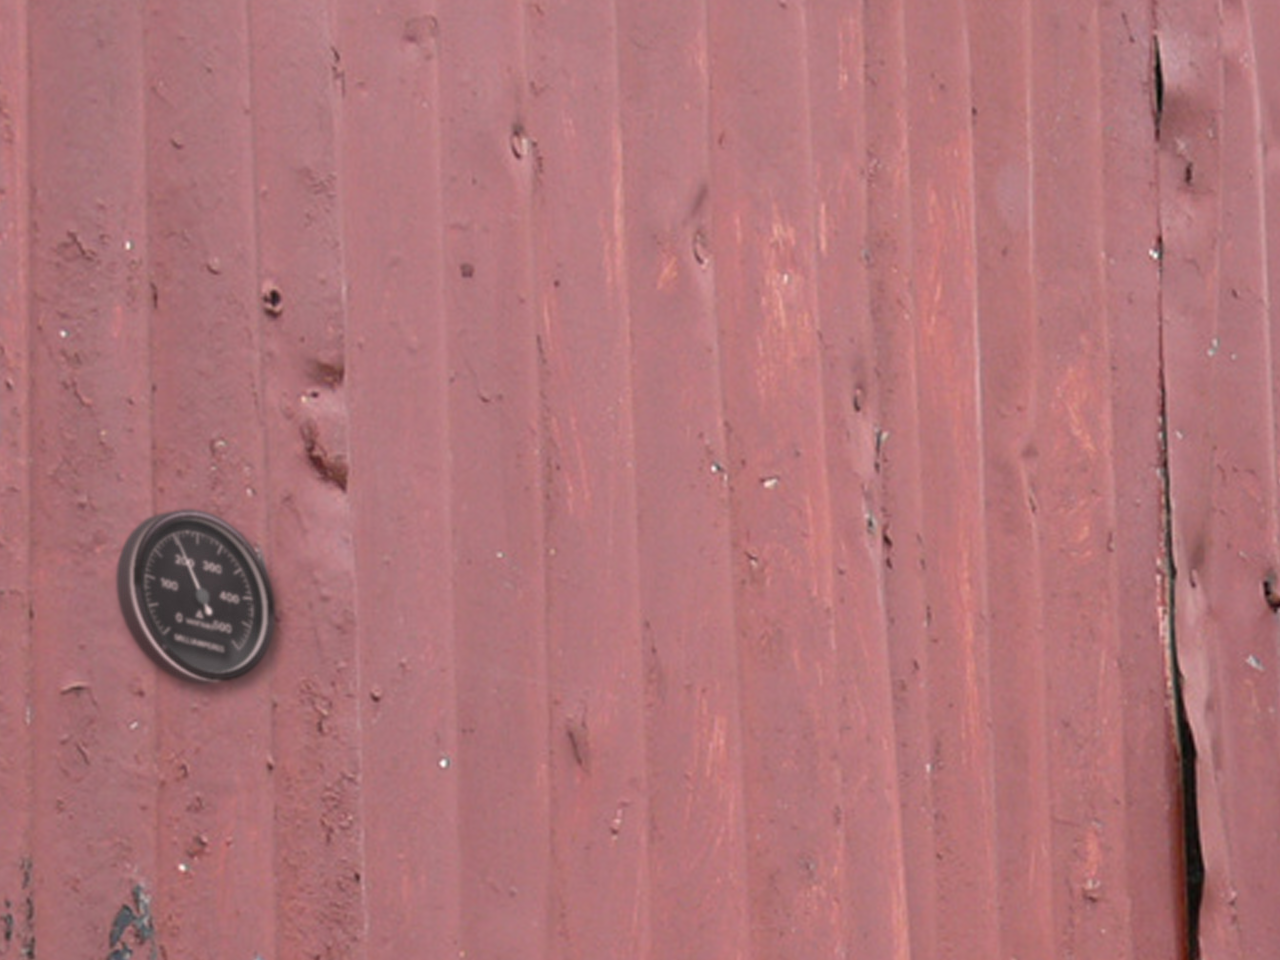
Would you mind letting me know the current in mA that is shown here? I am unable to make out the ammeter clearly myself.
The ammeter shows 200 mA
